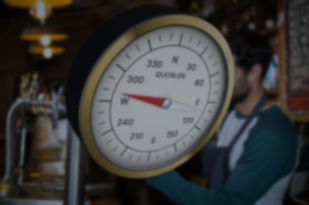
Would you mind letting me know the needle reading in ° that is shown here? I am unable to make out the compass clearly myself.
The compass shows 280 °
